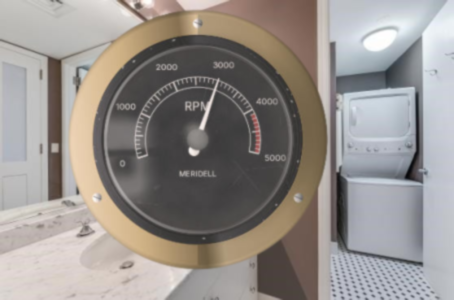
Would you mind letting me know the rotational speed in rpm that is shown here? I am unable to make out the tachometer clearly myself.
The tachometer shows 3000 rpm
